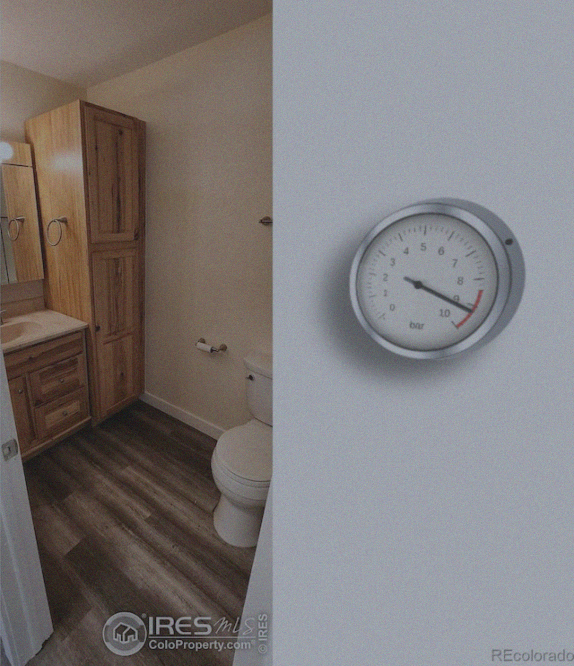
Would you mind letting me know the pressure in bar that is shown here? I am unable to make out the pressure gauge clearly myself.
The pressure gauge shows 9.2 bar
